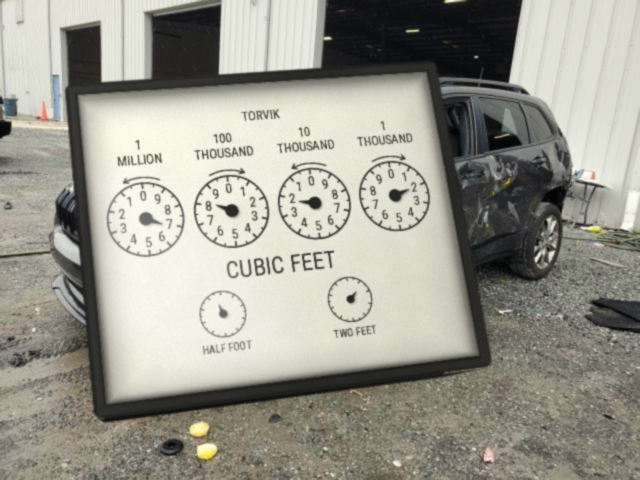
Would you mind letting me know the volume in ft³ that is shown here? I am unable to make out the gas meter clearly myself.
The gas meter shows 682200 ft³
